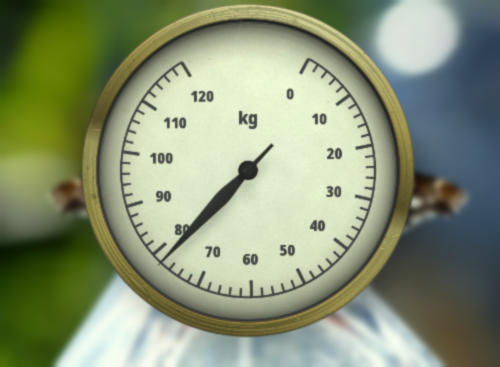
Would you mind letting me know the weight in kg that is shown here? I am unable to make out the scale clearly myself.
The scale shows 78 kg
